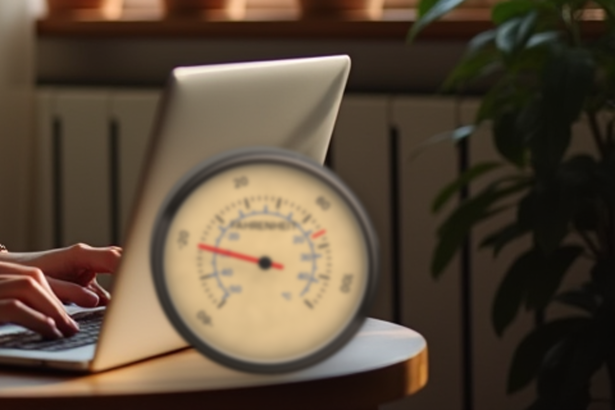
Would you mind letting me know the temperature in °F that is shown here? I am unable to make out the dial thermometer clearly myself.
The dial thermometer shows -20 °F
